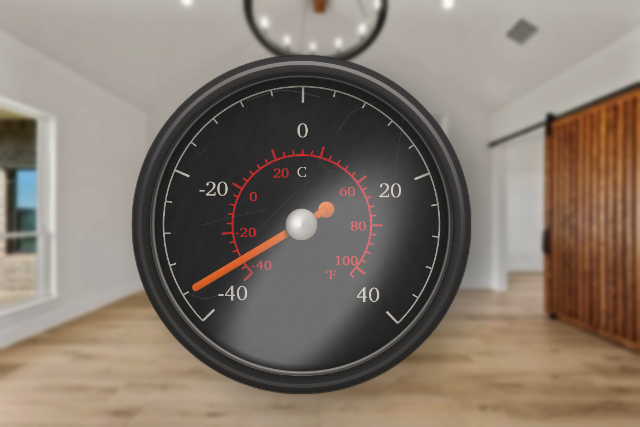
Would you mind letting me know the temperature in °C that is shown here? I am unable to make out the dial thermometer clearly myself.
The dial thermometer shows -36 °C
